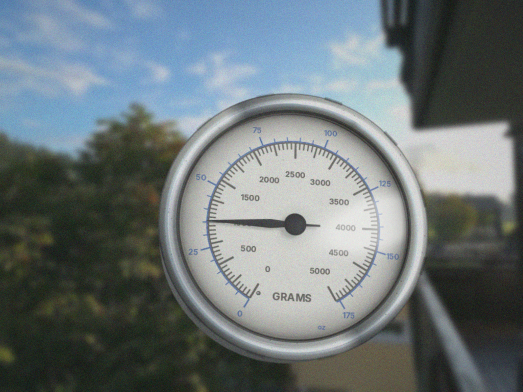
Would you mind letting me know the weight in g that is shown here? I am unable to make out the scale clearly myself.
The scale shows 1000 g
